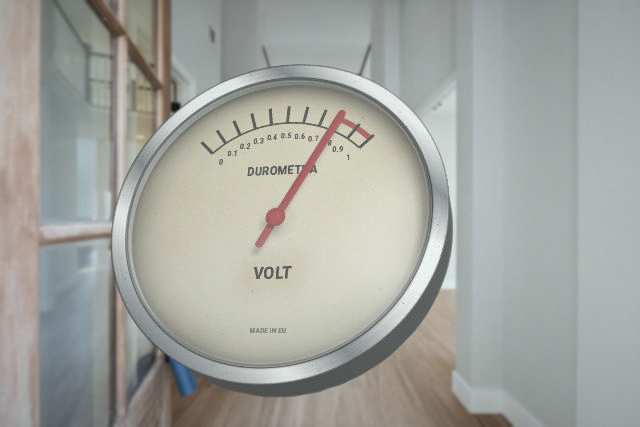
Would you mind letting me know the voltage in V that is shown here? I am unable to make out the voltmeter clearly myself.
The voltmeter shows 0.8 V
